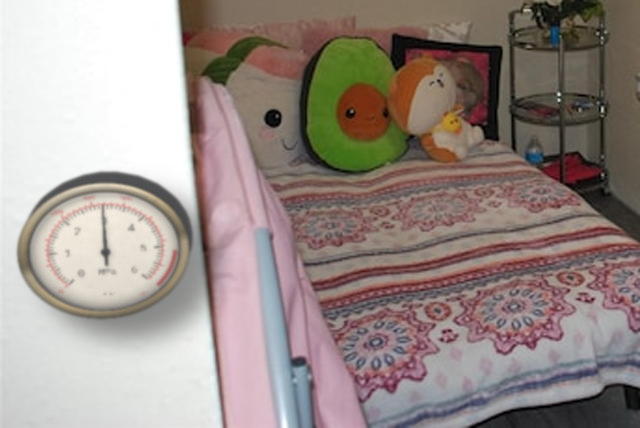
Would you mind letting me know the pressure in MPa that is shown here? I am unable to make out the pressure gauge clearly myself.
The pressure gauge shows 3 MPa
